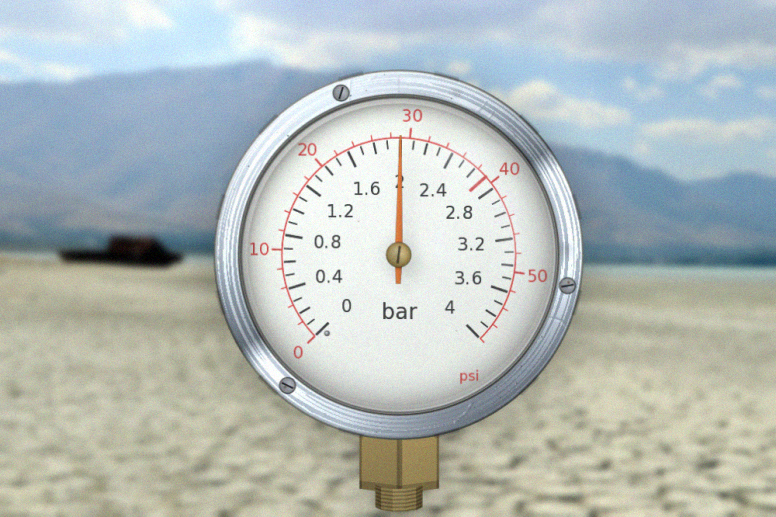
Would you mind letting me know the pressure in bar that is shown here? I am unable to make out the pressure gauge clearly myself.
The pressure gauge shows 2 bar
